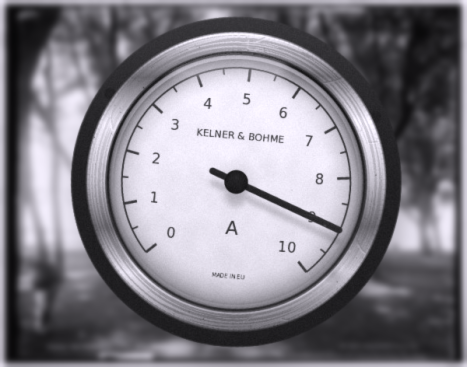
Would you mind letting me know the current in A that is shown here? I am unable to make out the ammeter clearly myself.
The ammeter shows 9 A
